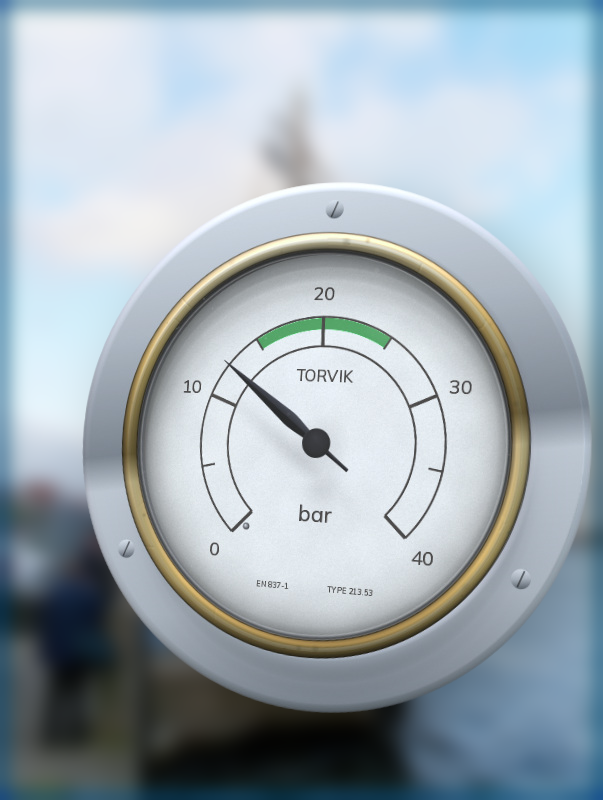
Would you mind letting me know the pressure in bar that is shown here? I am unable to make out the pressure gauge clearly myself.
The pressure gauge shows 12.5 bar
